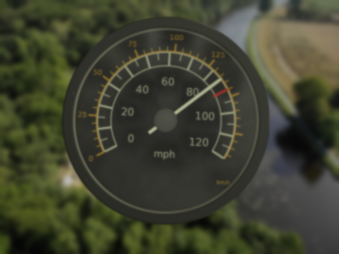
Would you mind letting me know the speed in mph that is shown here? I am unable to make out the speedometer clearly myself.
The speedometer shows 85 mph
